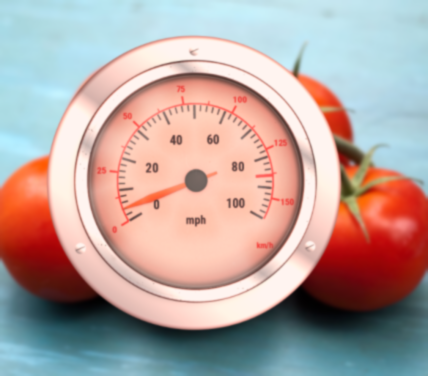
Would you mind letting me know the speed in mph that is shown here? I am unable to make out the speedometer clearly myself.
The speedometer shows 4 mph
